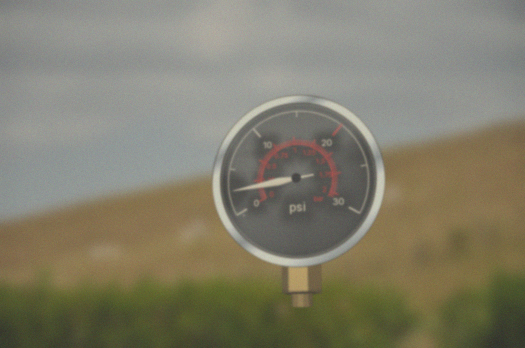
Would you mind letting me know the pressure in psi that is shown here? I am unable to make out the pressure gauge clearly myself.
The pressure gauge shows 2.5 psi
